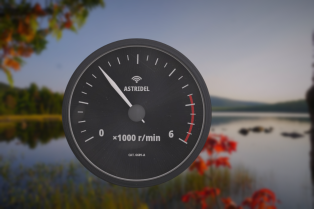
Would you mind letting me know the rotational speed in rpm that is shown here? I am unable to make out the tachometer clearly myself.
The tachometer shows 2000 rpm
